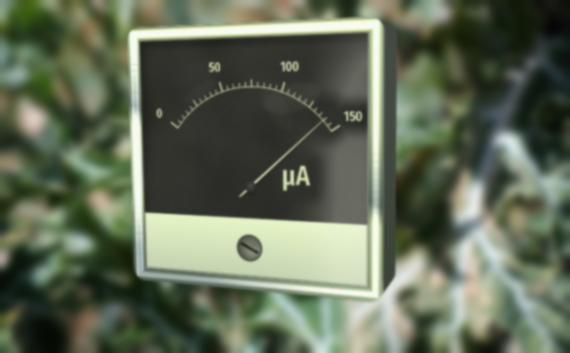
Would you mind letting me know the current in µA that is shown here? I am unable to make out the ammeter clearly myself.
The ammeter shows 140 µA
